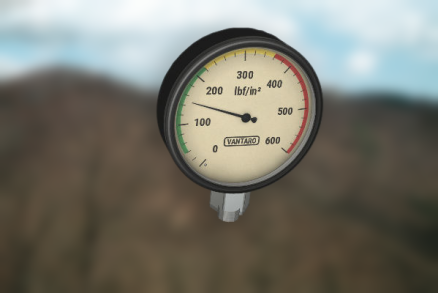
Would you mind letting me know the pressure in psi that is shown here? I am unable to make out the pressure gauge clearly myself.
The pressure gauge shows 150 psi
